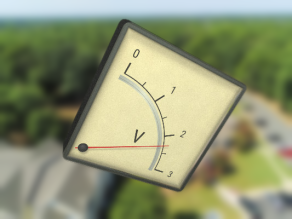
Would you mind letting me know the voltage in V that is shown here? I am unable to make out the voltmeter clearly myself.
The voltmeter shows 2.25 V
